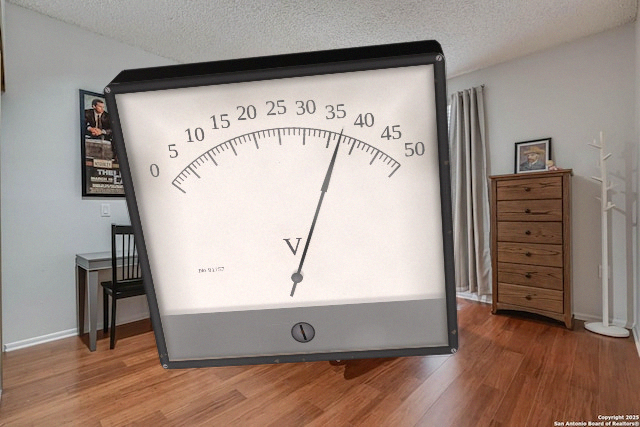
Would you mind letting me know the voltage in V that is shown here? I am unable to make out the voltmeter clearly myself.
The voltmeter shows 37 V
